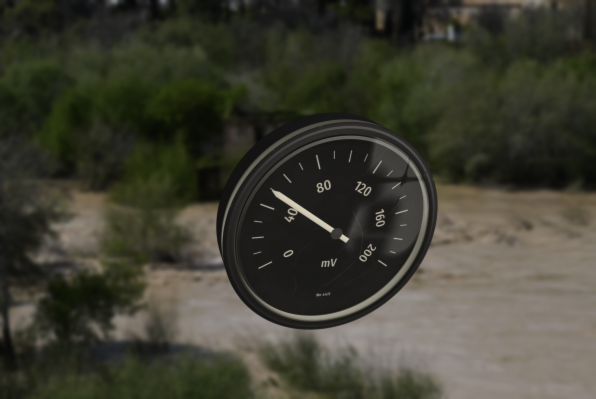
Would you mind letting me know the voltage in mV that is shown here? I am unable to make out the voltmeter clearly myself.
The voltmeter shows 50 mV
